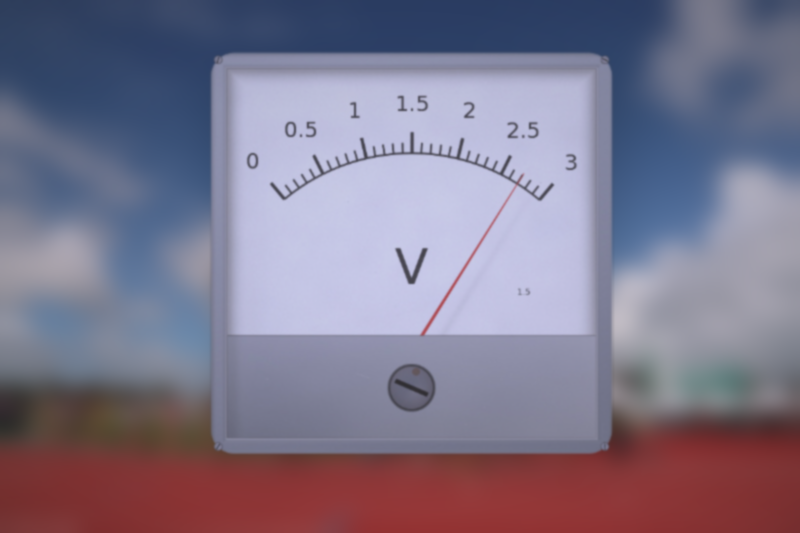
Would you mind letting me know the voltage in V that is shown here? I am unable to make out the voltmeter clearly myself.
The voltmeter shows 2.7 V
